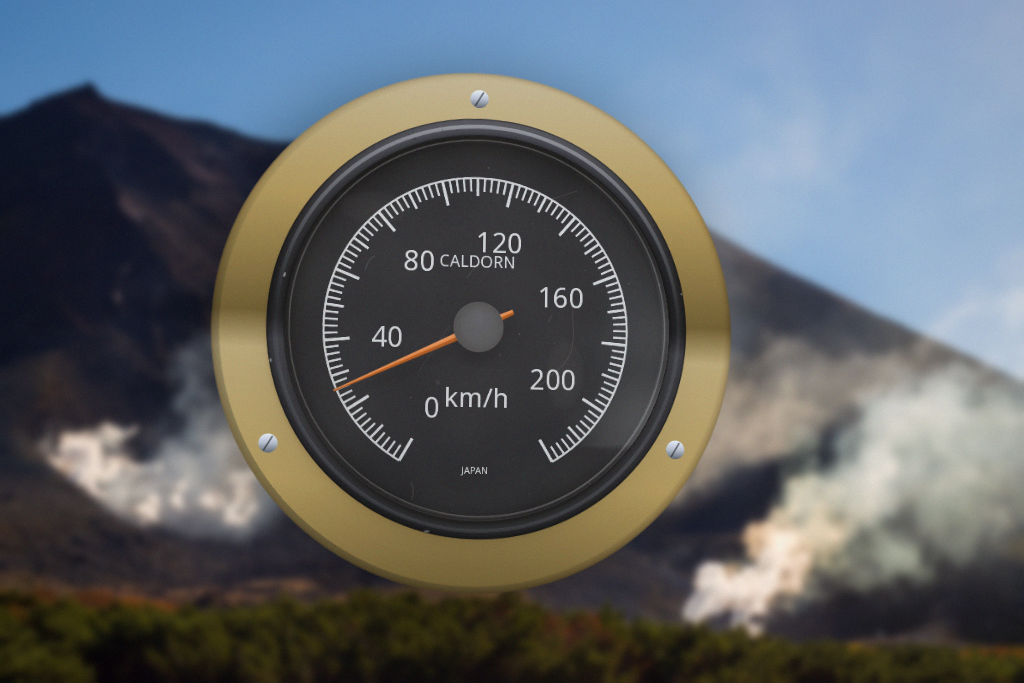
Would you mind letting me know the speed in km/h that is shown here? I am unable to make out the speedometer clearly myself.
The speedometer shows 26 km/h
